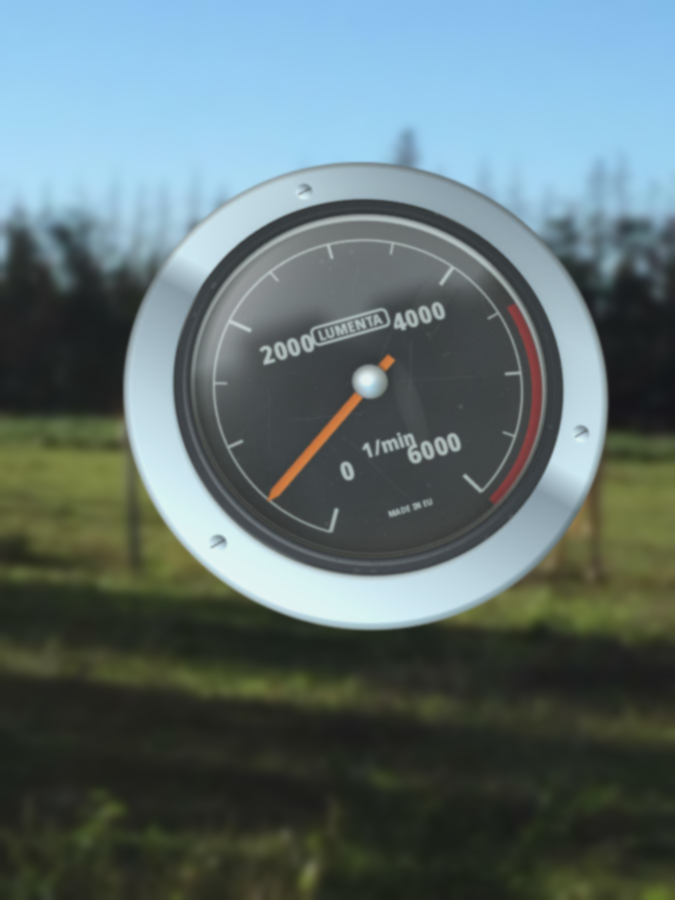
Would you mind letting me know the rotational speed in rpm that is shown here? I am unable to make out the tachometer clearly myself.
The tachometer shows 500 rpm
